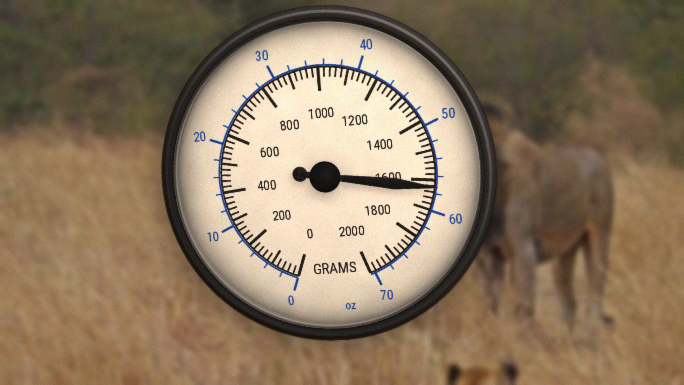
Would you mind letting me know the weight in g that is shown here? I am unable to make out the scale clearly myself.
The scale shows 1620 g
